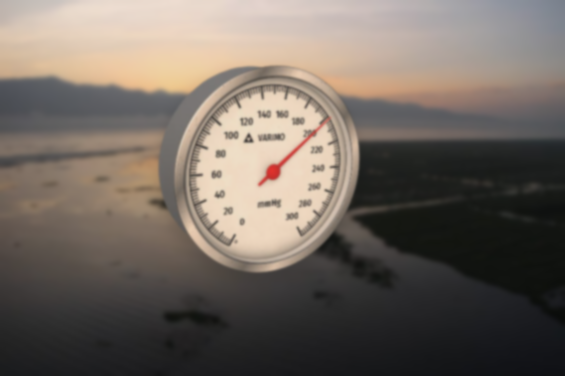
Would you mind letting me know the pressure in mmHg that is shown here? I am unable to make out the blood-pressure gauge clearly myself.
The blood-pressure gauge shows 200 mmHg
